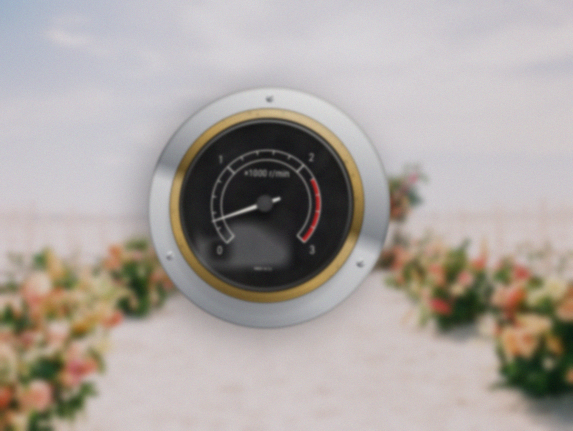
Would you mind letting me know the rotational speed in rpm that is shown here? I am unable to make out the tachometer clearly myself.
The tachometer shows 300 rpm
